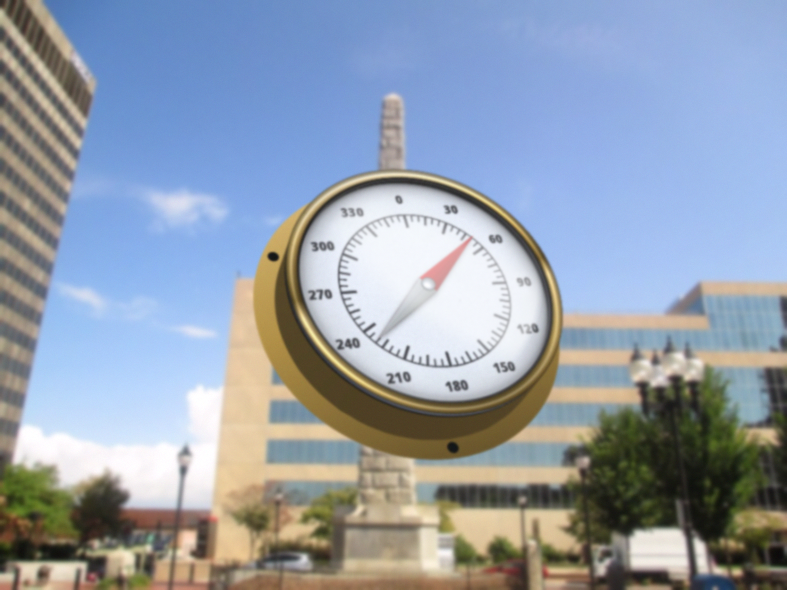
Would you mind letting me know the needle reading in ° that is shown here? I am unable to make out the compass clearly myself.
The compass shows 50 °
